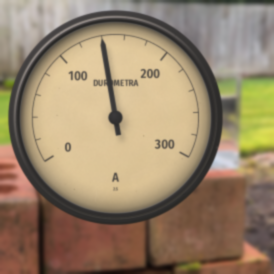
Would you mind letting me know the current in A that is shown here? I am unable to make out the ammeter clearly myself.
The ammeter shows 140 A
